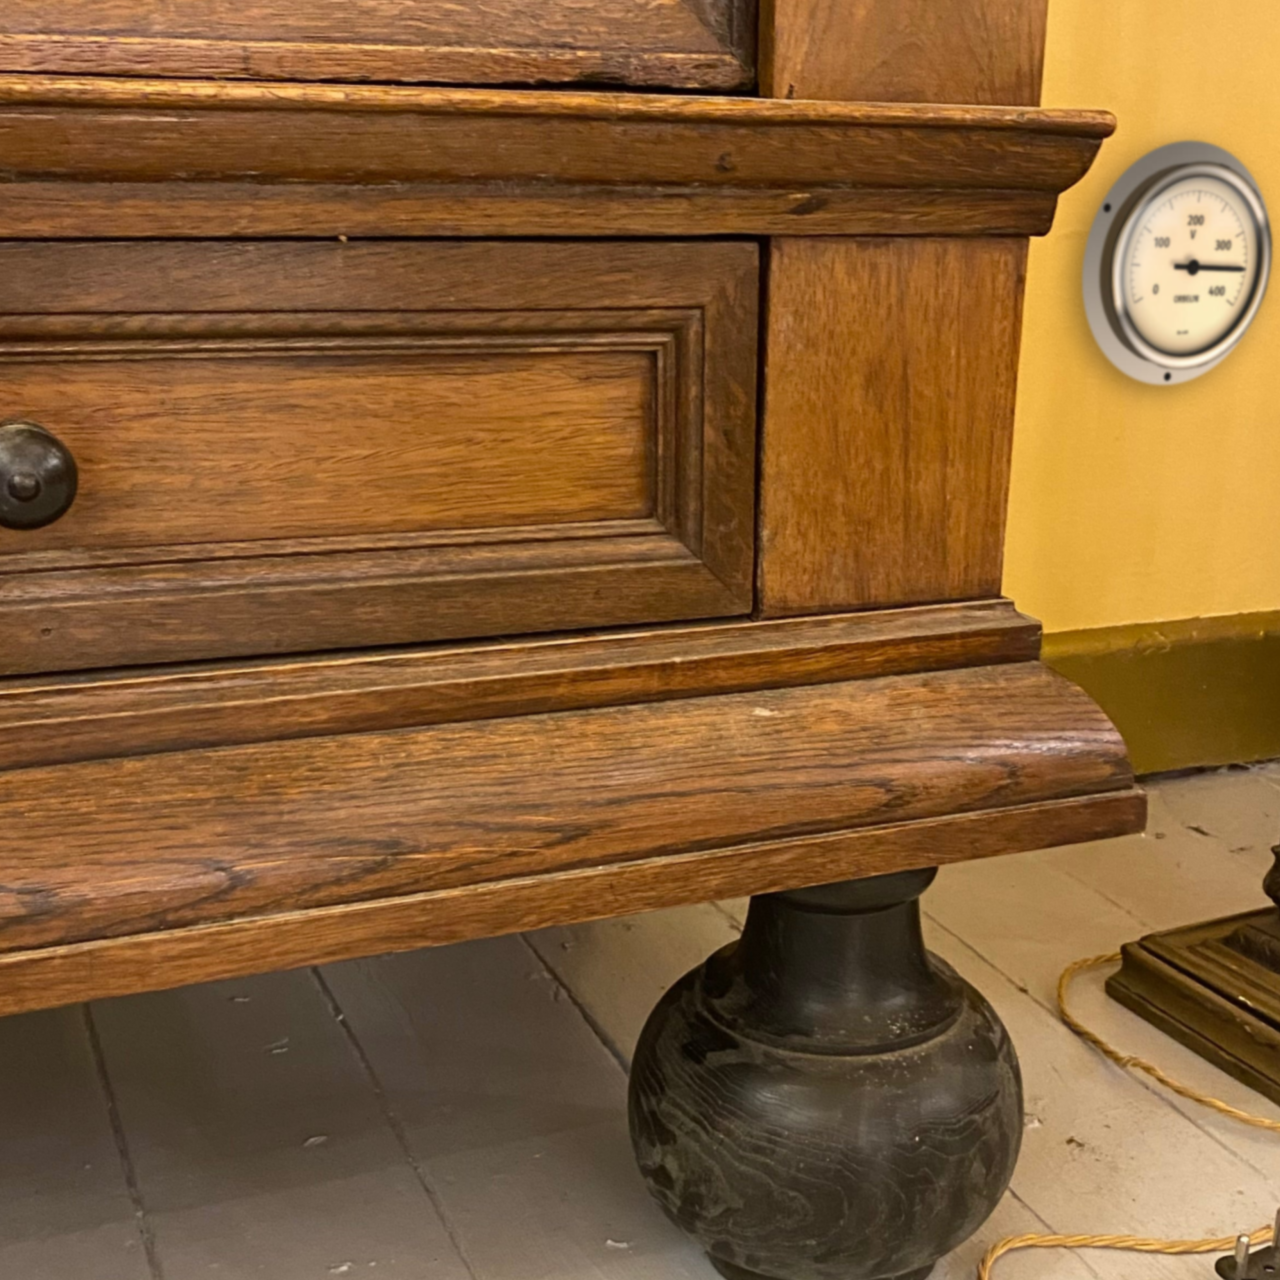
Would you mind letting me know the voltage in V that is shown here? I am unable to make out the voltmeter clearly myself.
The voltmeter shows 350 V
